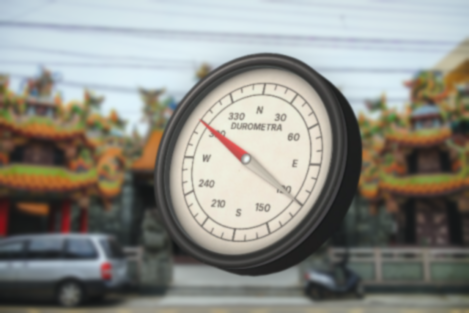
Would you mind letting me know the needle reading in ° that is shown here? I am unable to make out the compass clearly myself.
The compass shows 300 °
